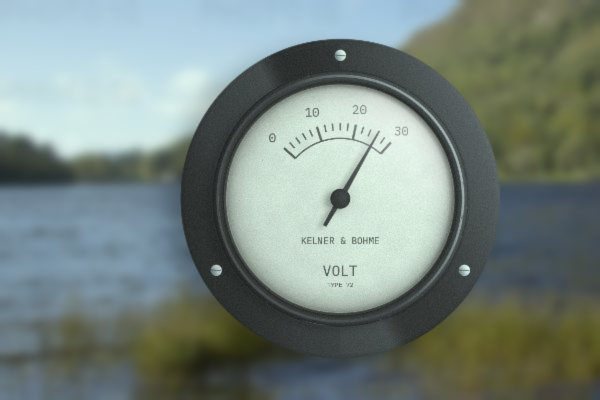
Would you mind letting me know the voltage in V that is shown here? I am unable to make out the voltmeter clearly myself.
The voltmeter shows 26 V
